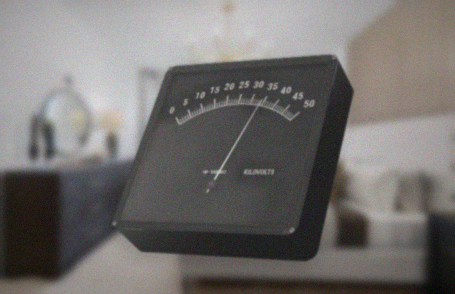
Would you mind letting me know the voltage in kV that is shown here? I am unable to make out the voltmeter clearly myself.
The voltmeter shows 35 kV
